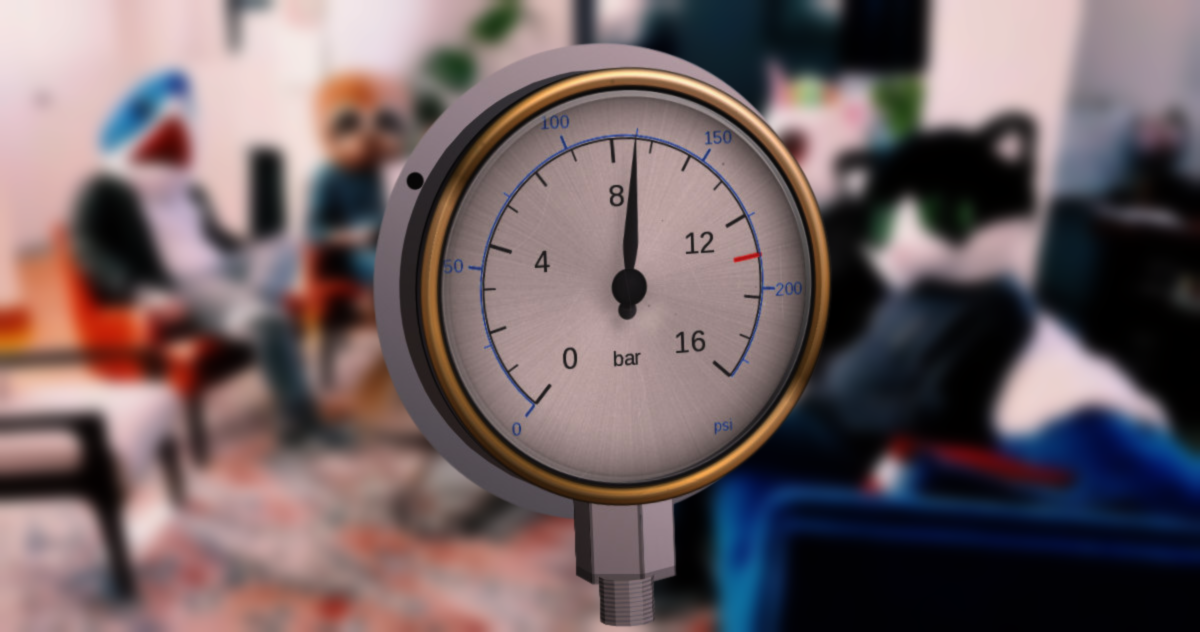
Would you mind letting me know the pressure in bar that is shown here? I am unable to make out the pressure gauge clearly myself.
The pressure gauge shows 8.5 bar
